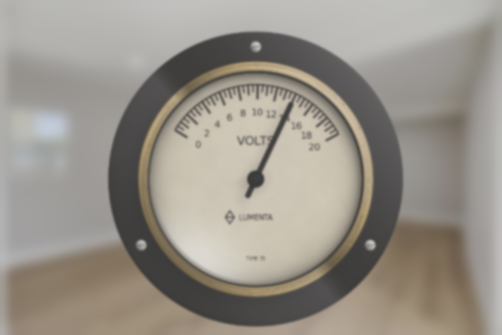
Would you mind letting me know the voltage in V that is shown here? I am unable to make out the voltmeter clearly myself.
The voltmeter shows 14 V
